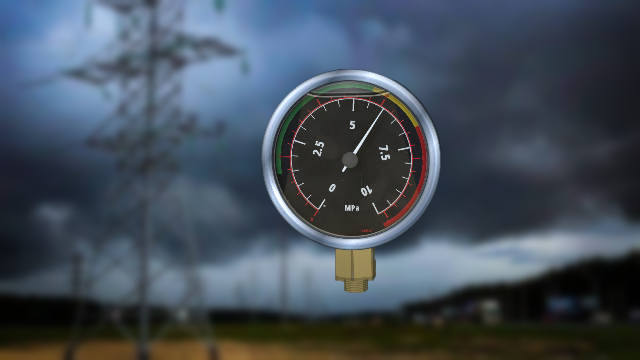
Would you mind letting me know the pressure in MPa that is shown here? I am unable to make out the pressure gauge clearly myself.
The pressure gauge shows 6 MPa
